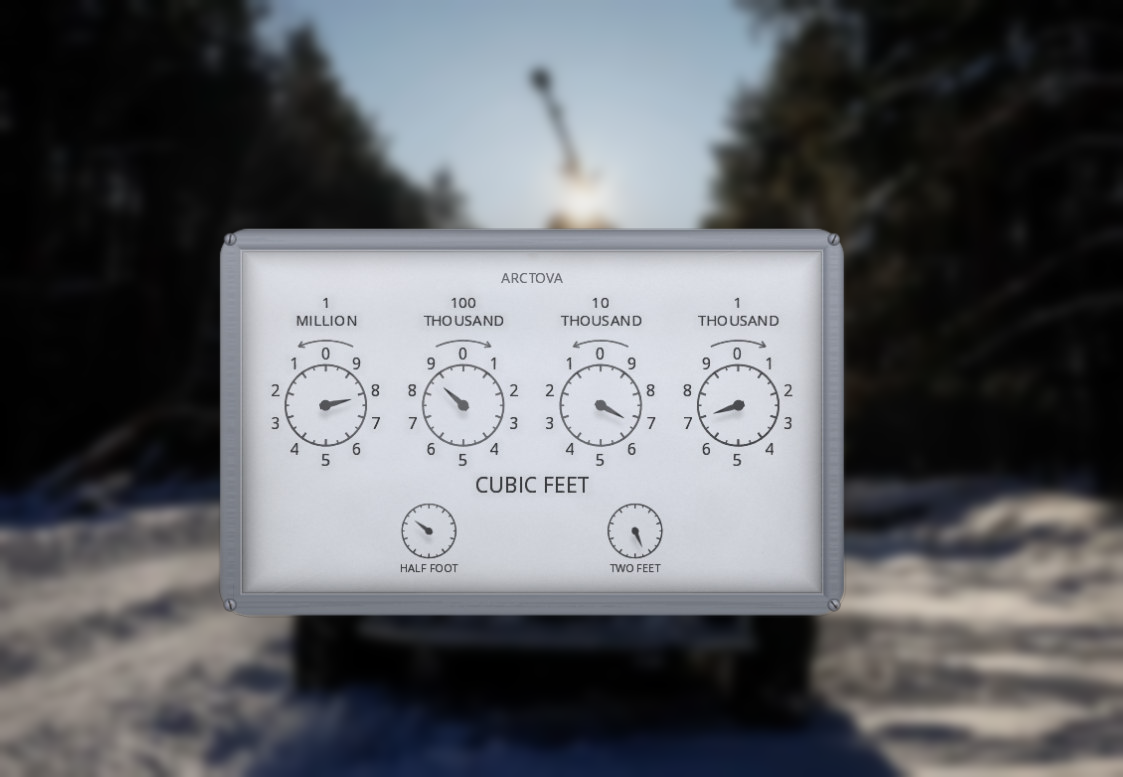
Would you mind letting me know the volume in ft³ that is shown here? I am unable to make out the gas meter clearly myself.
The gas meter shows 786700 ft³
